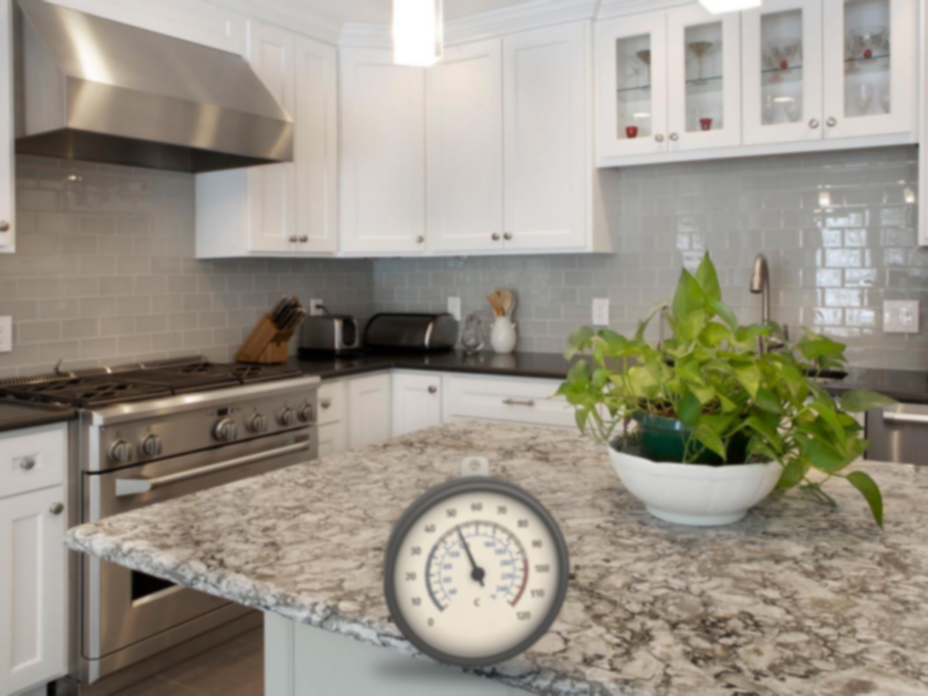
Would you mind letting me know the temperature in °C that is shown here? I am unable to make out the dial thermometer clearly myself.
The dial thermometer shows 50 °C
